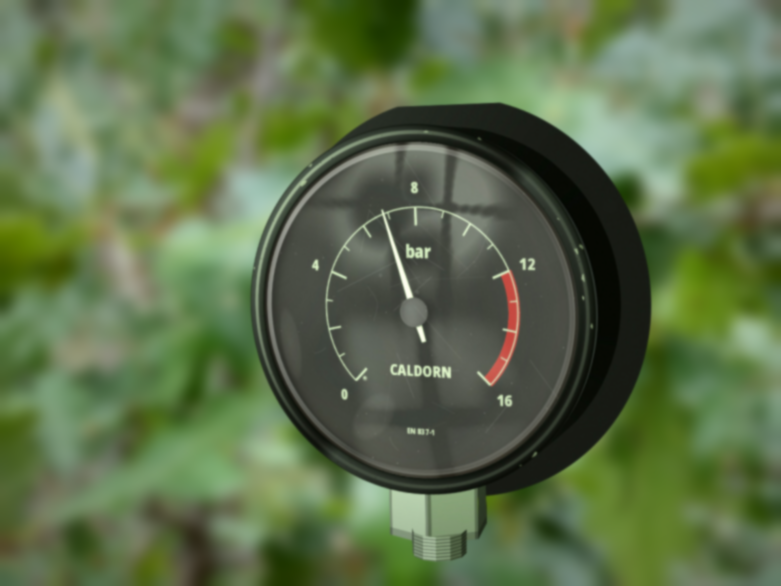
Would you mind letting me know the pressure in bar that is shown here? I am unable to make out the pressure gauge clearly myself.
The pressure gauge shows 7 bar
